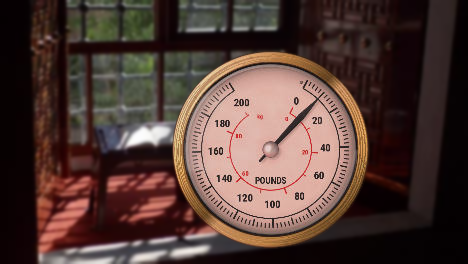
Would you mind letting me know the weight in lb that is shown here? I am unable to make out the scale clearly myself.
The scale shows 10 lb
